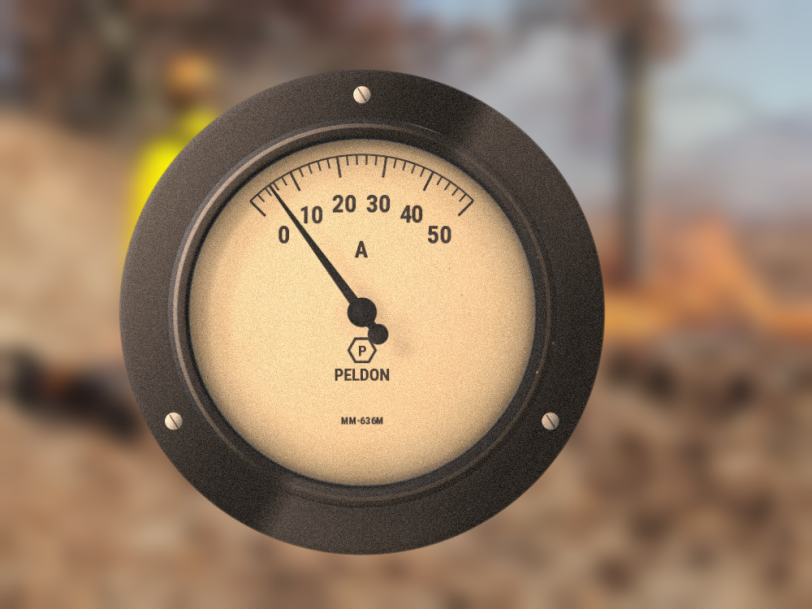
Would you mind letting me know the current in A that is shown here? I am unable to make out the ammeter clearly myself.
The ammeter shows 5 A
